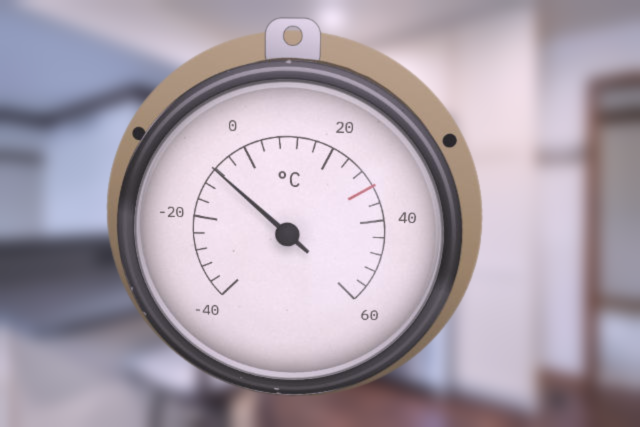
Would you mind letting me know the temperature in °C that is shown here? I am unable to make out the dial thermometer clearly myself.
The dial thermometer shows -8 °C
